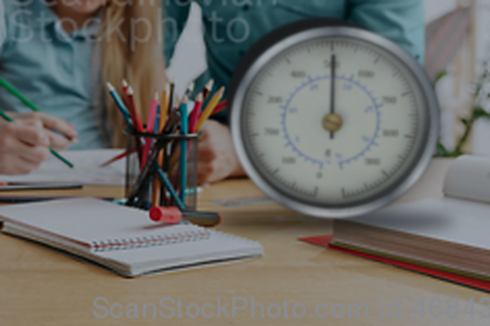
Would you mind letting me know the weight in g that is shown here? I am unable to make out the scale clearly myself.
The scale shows 500 g
